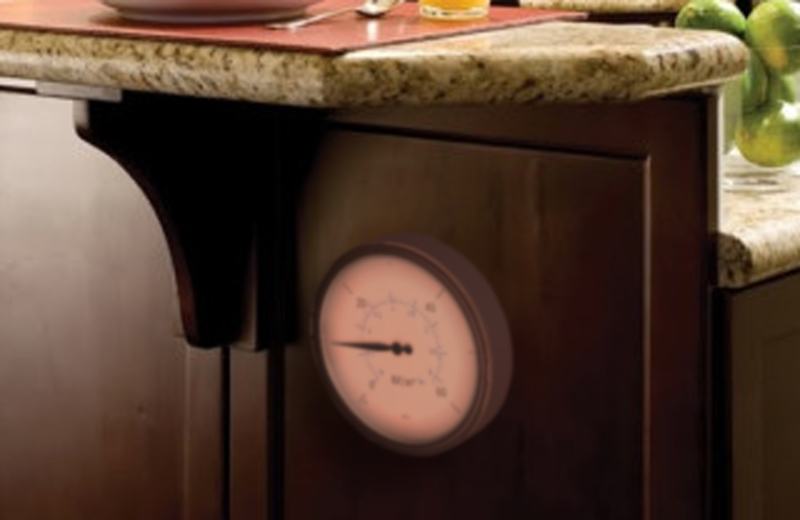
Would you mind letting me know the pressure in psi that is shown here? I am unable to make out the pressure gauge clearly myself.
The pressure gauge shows 10 psi
